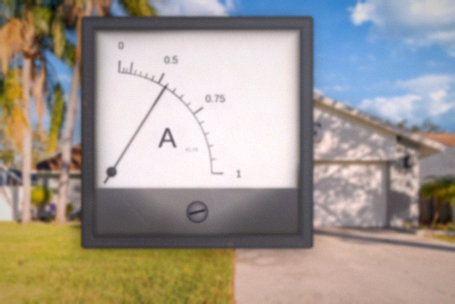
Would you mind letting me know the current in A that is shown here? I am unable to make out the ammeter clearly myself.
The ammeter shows 0.55 A
